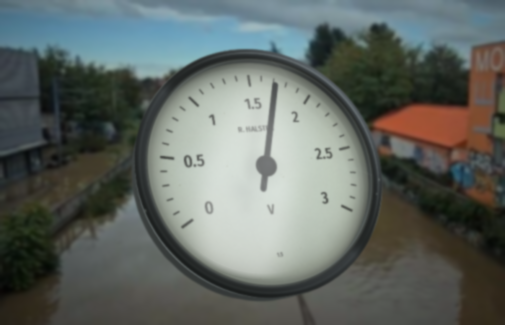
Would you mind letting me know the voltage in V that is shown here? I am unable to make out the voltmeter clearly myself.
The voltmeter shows 1.7 V
